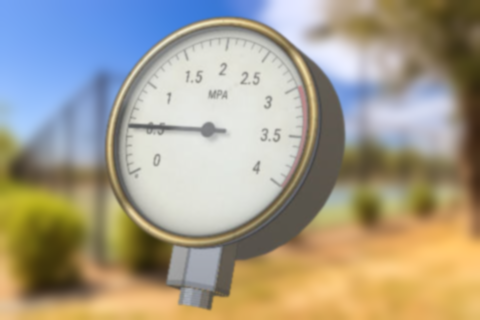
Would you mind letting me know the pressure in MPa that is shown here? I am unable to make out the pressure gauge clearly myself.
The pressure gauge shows 0.5 MPa
